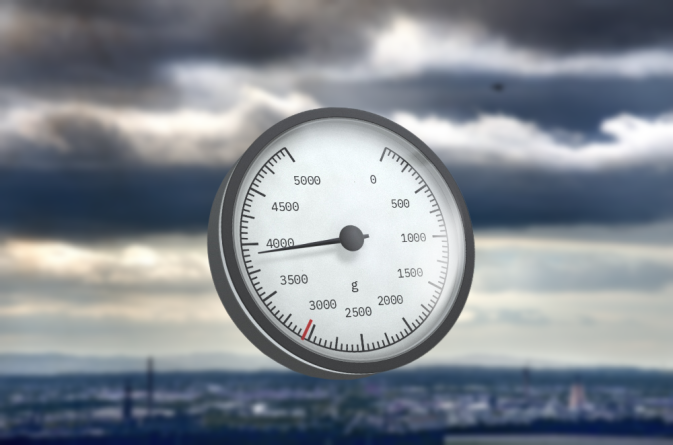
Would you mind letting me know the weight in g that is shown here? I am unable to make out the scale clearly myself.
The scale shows 3900 g
